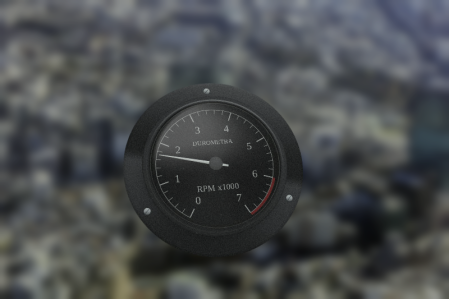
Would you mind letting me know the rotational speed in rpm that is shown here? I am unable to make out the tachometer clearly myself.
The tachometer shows 1700 rpm
